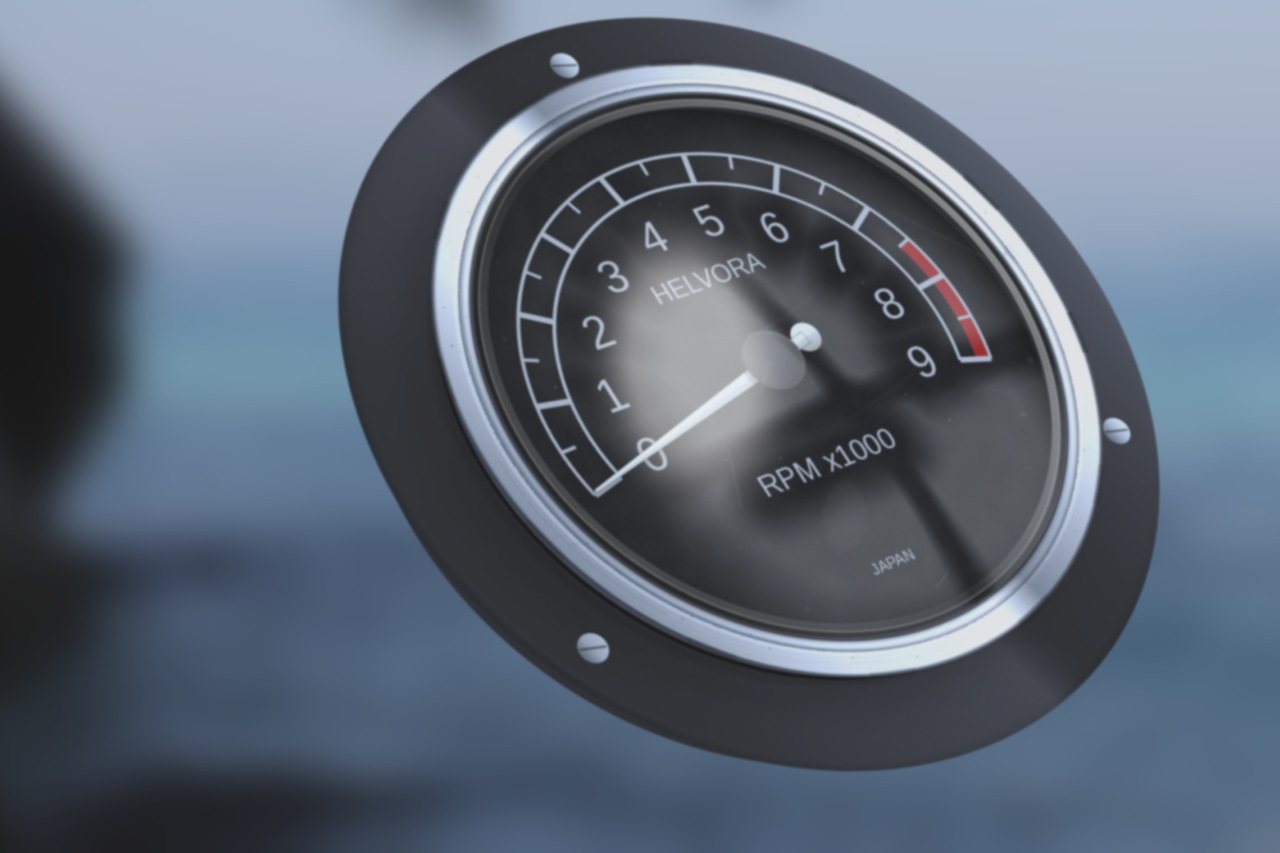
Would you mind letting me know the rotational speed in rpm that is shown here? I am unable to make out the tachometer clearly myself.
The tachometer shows 0 rpm
